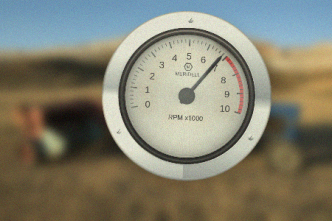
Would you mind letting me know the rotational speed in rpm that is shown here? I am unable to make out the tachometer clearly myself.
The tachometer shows 6800 rpm
